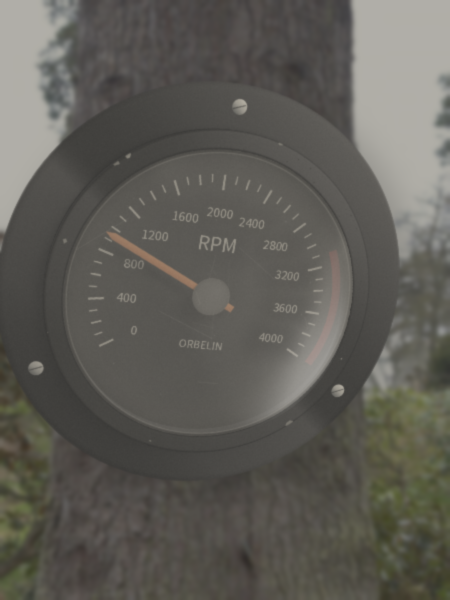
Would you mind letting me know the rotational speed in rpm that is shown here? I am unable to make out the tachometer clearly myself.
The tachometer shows 950 rpm
